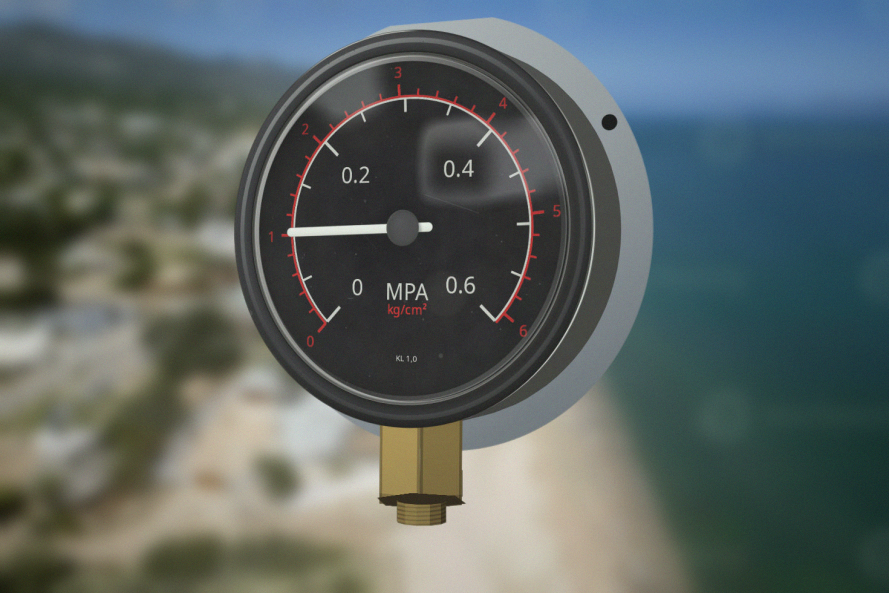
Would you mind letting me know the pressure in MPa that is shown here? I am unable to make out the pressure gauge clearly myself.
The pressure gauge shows 0.1 MPa
